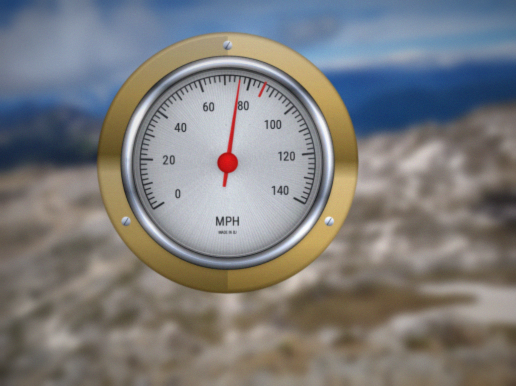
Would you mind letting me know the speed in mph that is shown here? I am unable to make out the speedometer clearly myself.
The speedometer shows 76 mph
